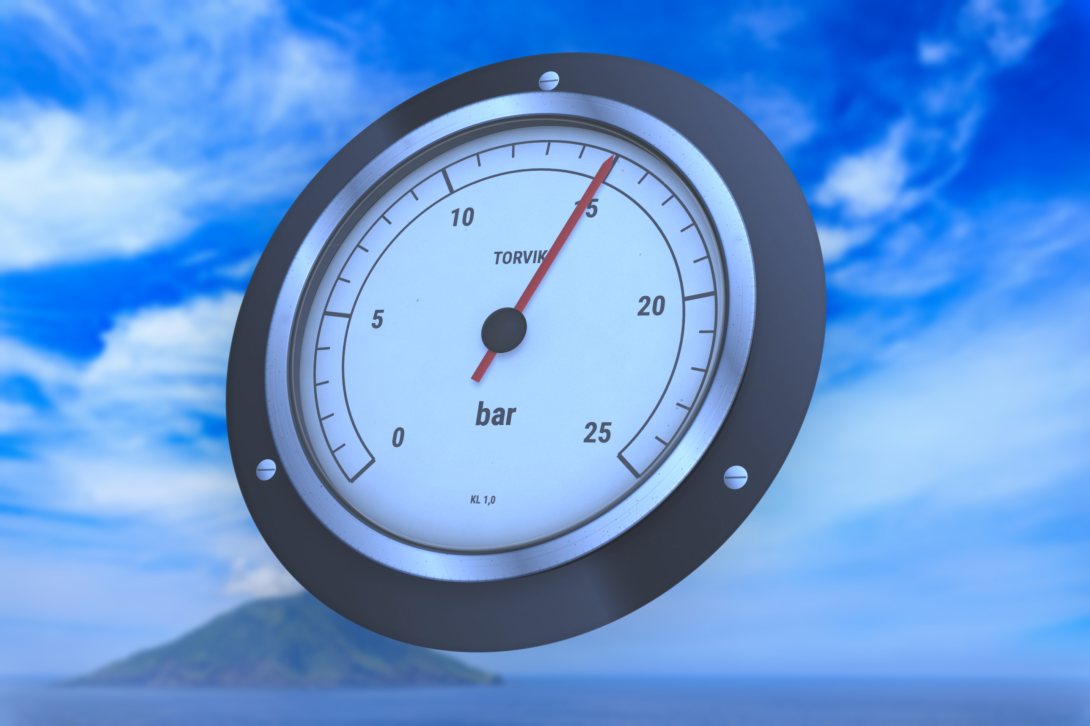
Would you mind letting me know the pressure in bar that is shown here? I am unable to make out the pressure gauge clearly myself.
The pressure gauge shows 15 bar
